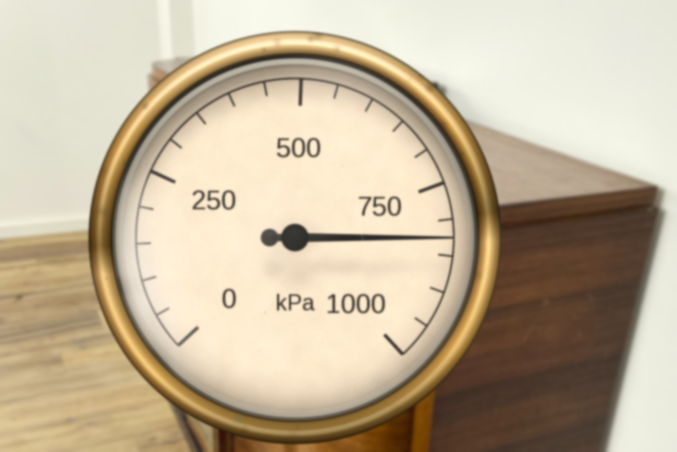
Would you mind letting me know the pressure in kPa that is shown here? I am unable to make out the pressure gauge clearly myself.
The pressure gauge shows 825 kPa
